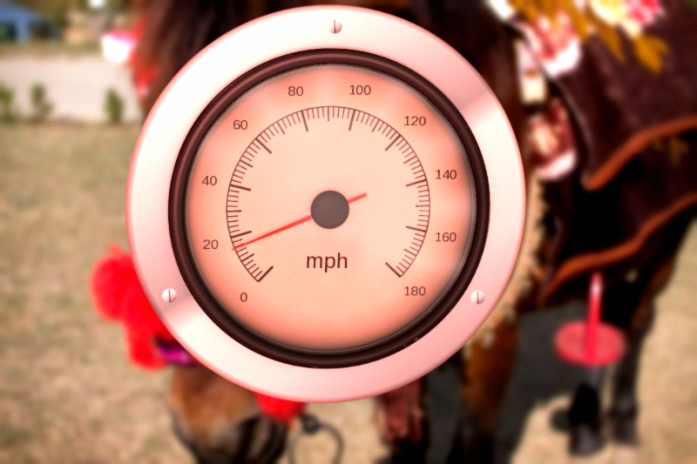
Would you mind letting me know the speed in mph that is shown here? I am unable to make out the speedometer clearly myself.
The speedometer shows 16 mph
